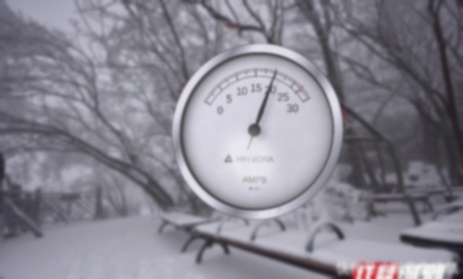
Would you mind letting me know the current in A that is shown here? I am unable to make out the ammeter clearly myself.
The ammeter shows 20 A
